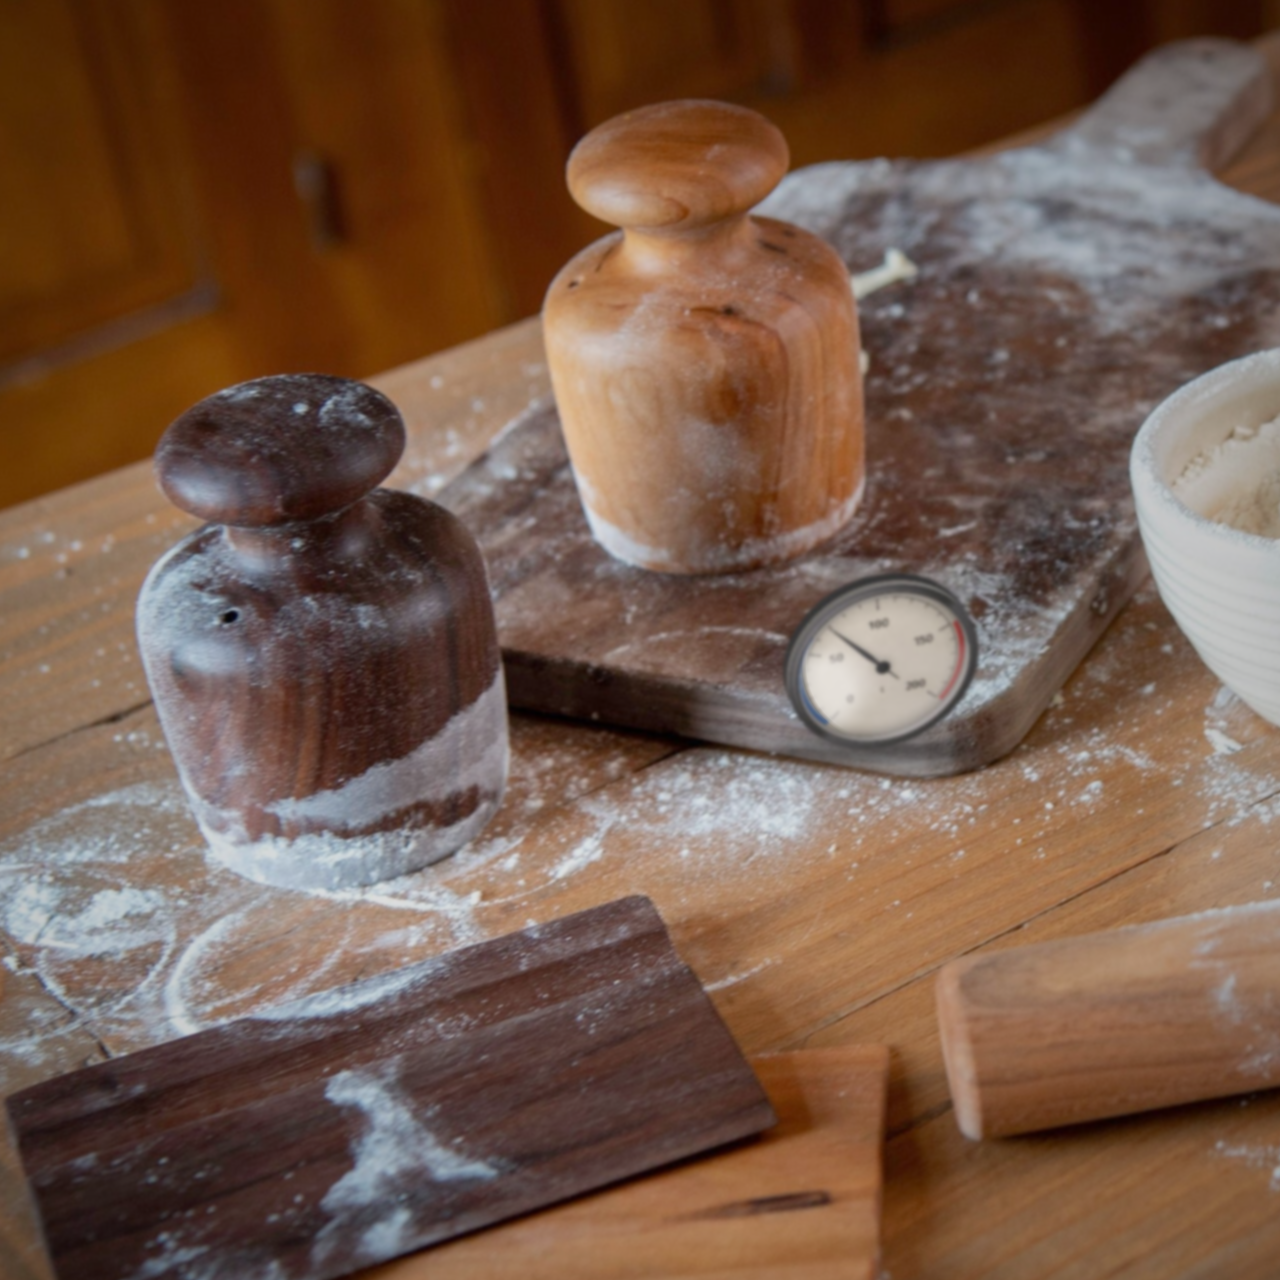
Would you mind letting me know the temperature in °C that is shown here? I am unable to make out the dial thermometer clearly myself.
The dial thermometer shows 70 °C
